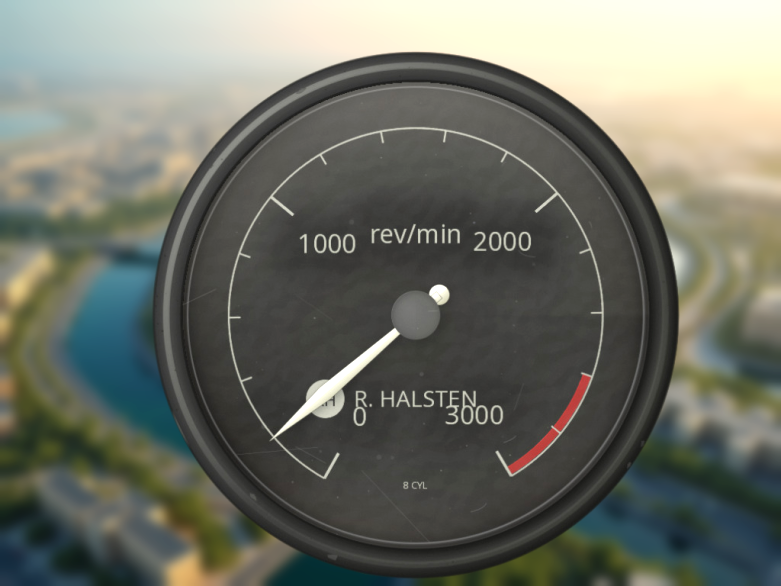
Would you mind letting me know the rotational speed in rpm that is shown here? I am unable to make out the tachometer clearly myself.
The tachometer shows 200 rpm
